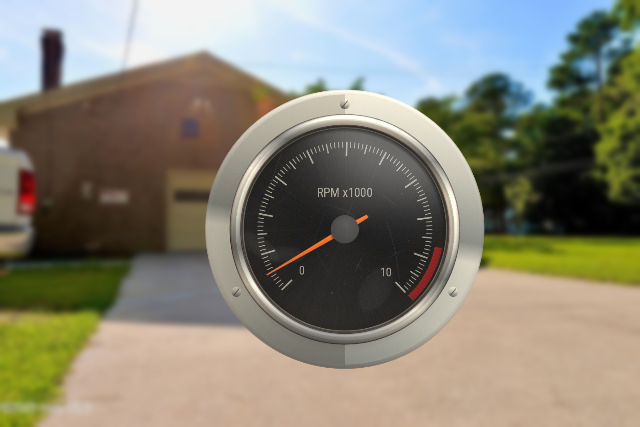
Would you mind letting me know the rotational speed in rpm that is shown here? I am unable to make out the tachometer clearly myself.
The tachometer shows 500 rpm
